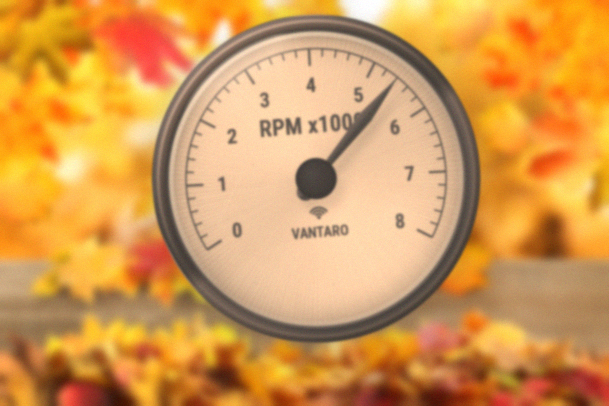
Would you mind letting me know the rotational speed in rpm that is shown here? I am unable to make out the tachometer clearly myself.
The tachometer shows 5400 rpm
